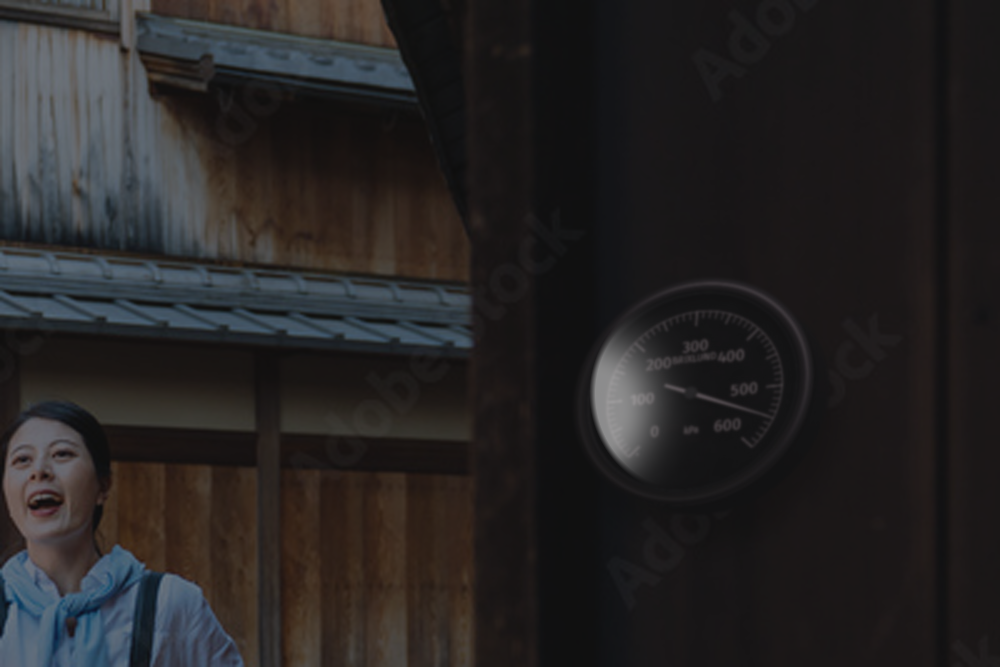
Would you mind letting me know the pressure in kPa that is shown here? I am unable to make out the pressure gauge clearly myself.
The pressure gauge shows 550 kPa
